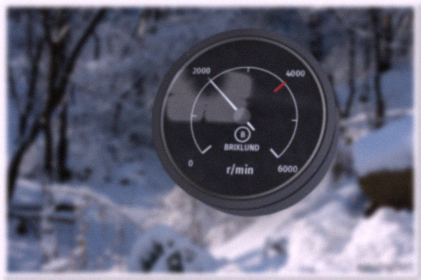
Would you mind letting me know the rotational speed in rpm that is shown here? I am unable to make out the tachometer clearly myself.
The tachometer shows 2000 rpm
